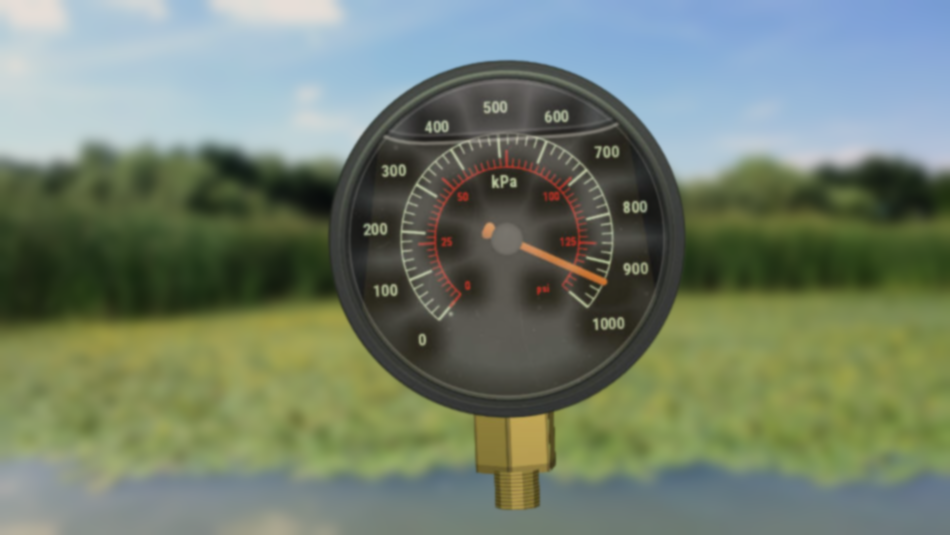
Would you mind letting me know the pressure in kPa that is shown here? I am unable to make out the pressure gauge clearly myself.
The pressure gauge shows 940 kPa
